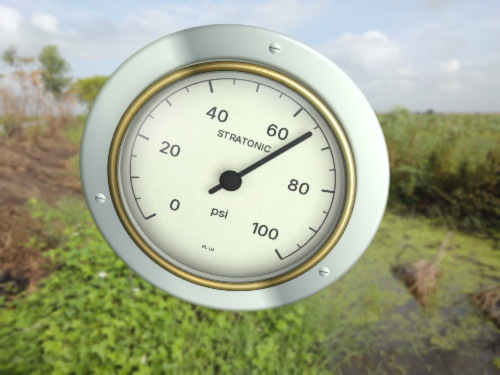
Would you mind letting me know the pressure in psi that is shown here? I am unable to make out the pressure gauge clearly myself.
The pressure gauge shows 65 psi
